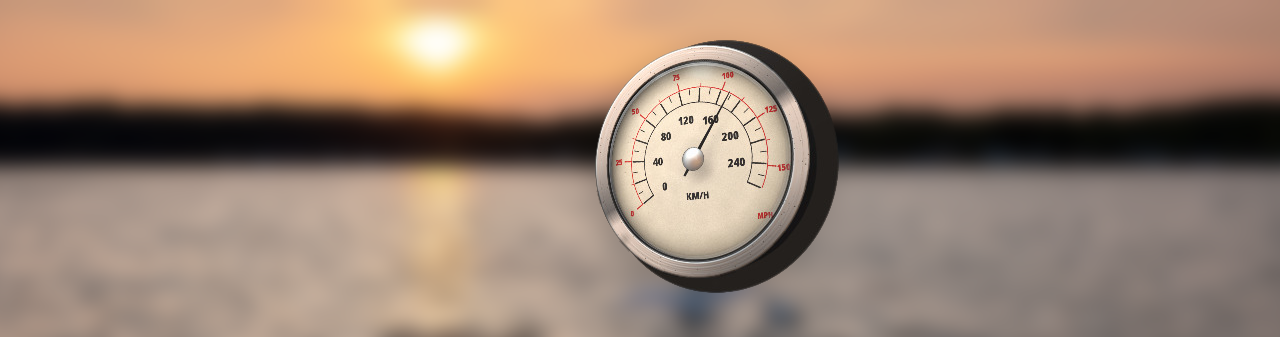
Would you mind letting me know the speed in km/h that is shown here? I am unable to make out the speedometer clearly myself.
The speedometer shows 170 km/h
